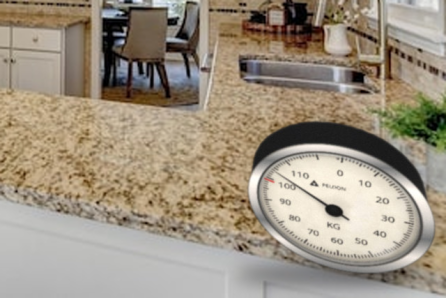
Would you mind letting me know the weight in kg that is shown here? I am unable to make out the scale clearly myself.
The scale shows 105 kg
